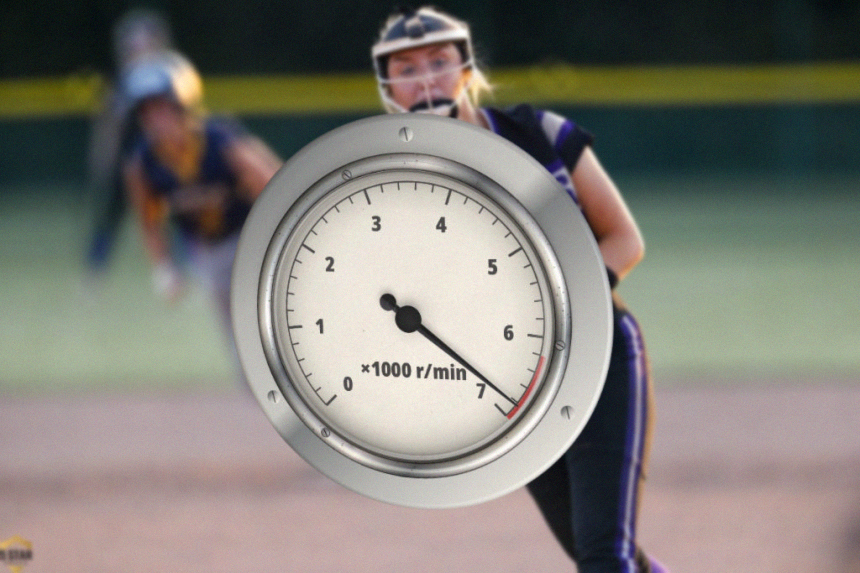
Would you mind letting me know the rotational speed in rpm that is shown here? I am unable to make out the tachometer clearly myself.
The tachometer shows 6800 rpm
